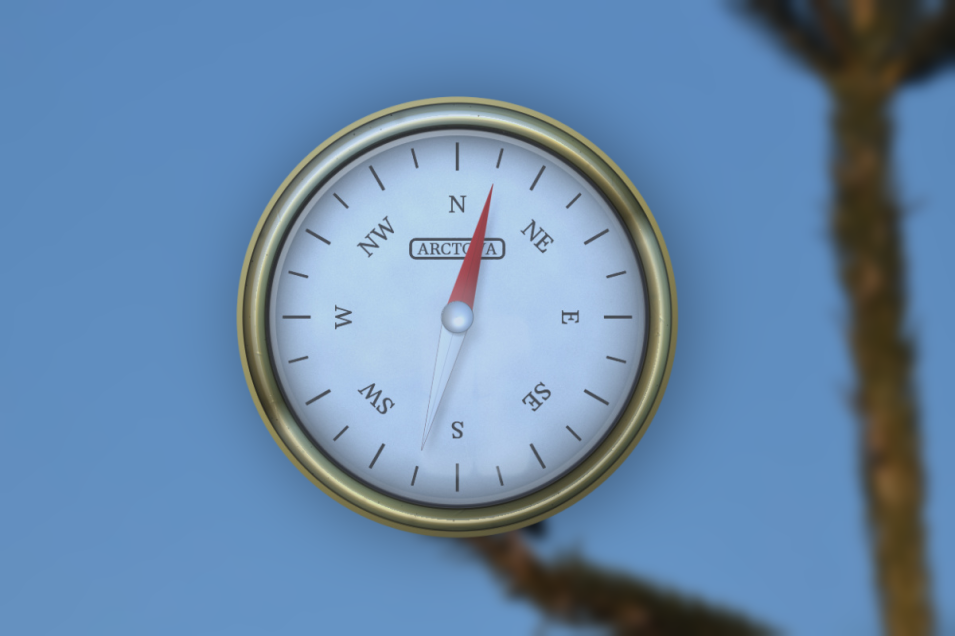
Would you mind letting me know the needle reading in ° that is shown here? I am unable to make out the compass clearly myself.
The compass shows 15 °
